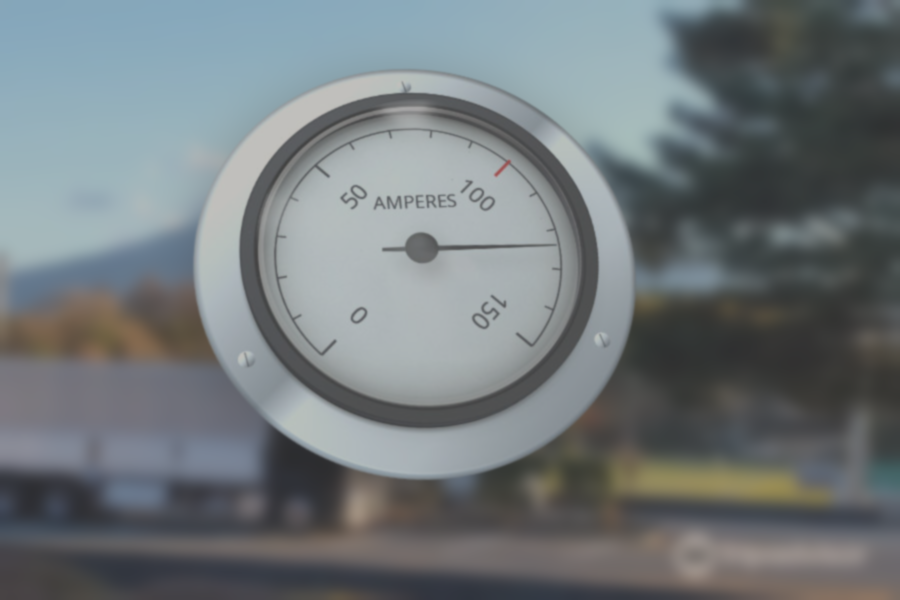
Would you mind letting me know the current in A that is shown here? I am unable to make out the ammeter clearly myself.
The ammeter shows 125 A
